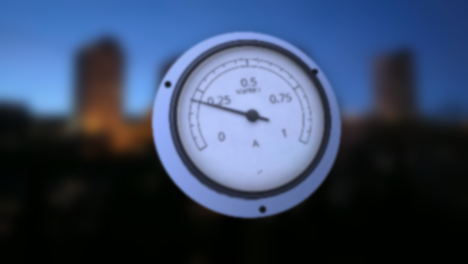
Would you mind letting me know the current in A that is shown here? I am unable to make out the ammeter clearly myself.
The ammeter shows 0.2 A
